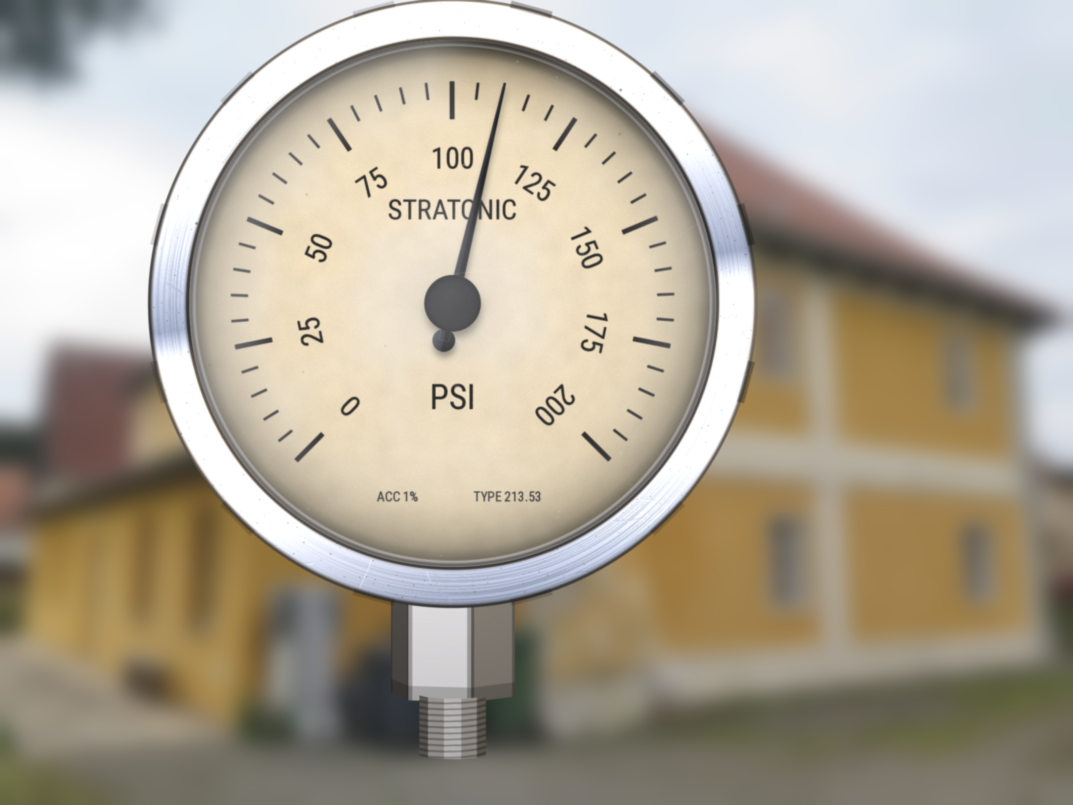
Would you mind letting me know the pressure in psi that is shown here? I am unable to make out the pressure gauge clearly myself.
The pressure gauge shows 110 psi
